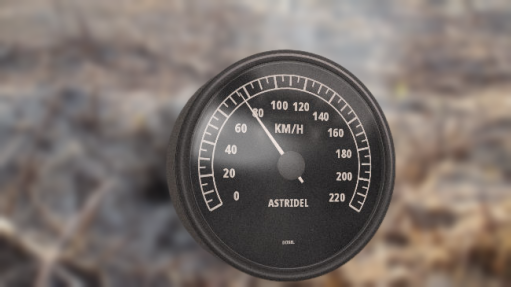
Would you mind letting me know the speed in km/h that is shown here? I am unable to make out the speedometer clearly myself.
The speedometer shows 75 km/h
